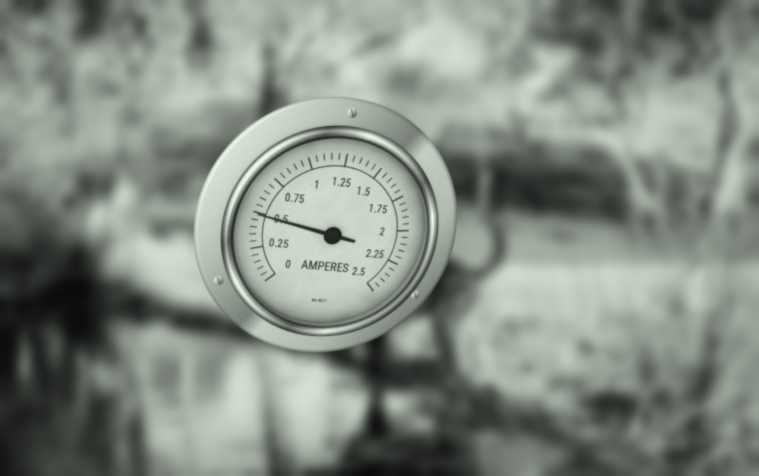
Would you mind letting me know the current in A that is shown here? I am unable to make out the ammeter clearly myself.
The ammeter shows 0.5 A
